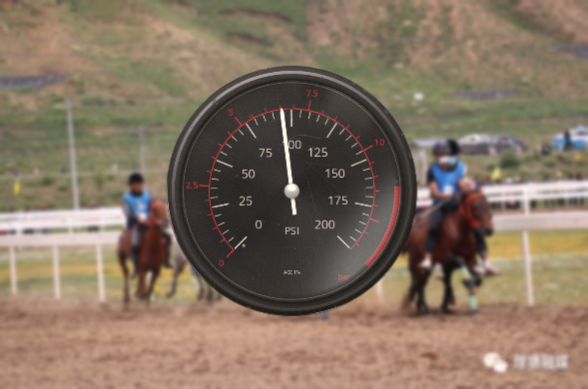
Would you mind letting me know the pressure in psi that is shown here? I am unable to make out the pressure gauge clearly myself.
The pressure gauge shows 95 psi
